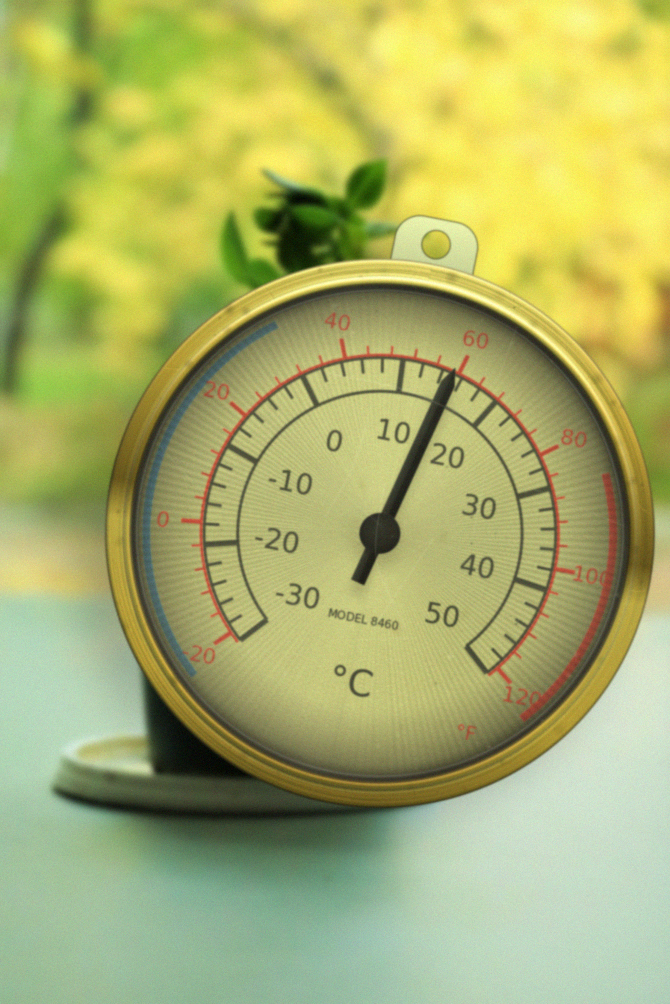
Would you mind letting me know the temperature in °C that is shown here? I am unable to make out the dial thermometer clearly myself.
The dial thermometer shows 15 °C
